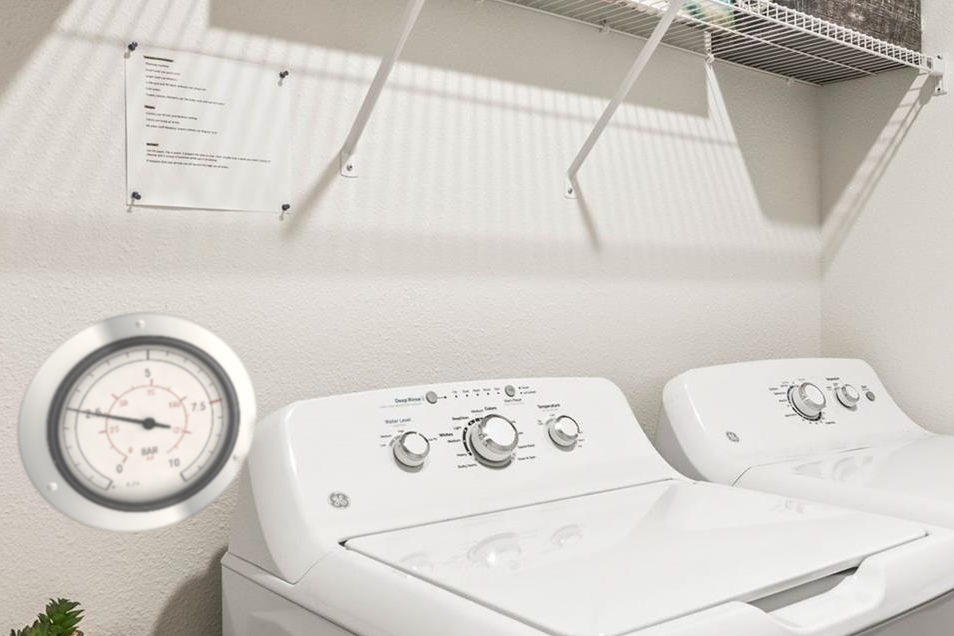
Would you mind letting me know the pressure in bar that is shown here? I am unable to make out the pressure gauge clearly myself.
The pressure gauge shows 2.5 bar
